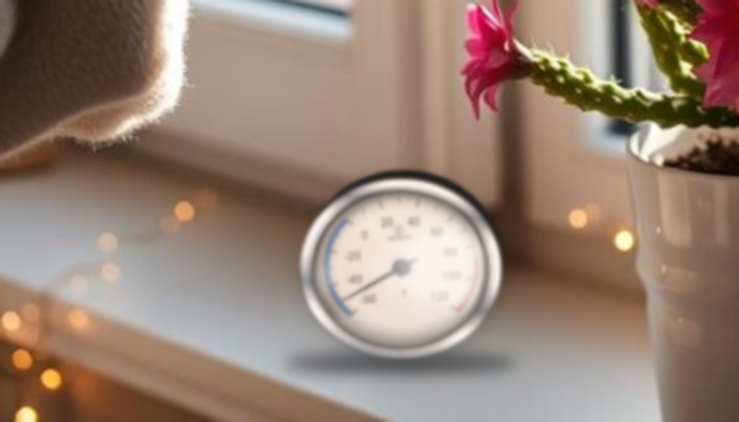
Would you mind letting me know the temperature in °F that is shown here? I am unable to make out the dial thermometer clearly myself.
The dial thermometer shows -50 °F
